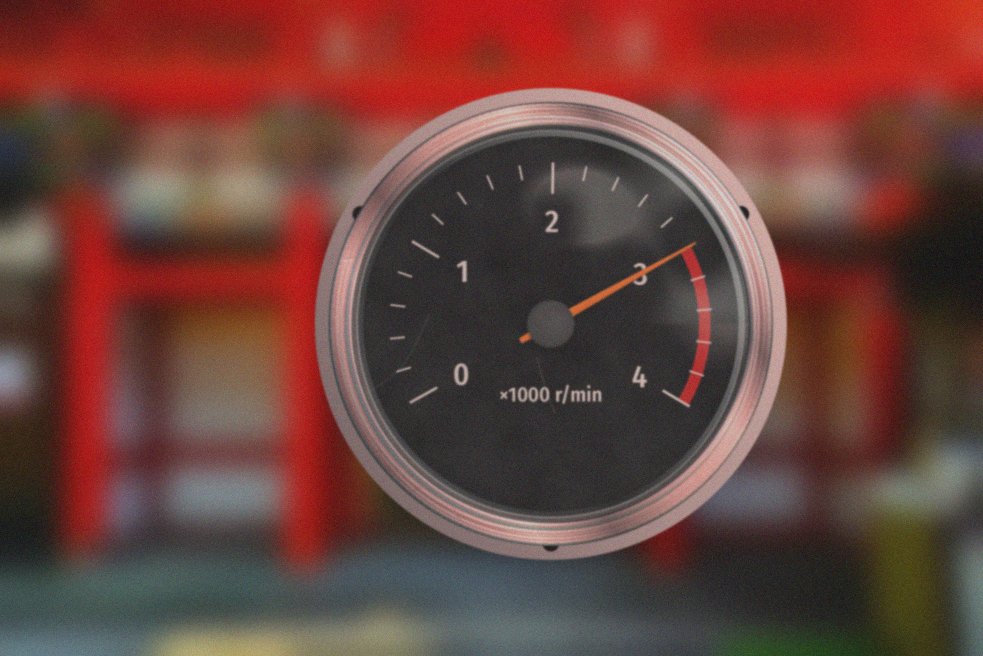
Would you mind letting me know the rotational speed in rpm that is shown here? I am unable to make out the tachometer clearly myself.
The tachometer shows 3000 rpm
